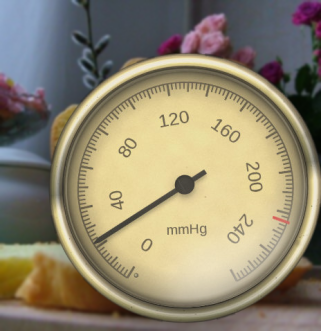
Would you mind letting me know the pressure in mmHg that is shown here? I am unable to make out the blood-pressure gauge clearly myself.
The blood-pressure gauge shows 22 mmHg
